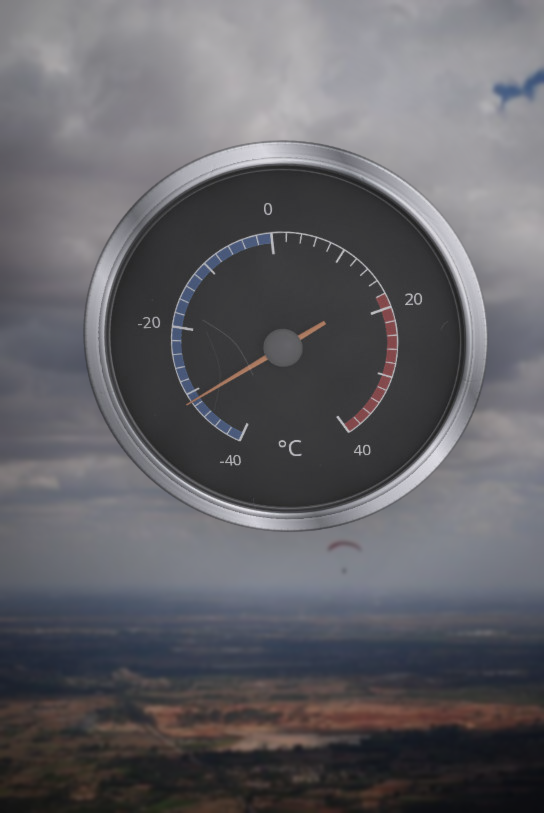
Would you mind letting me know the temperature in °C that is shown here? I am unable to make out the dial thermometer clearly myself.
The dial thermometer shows -31 °C
